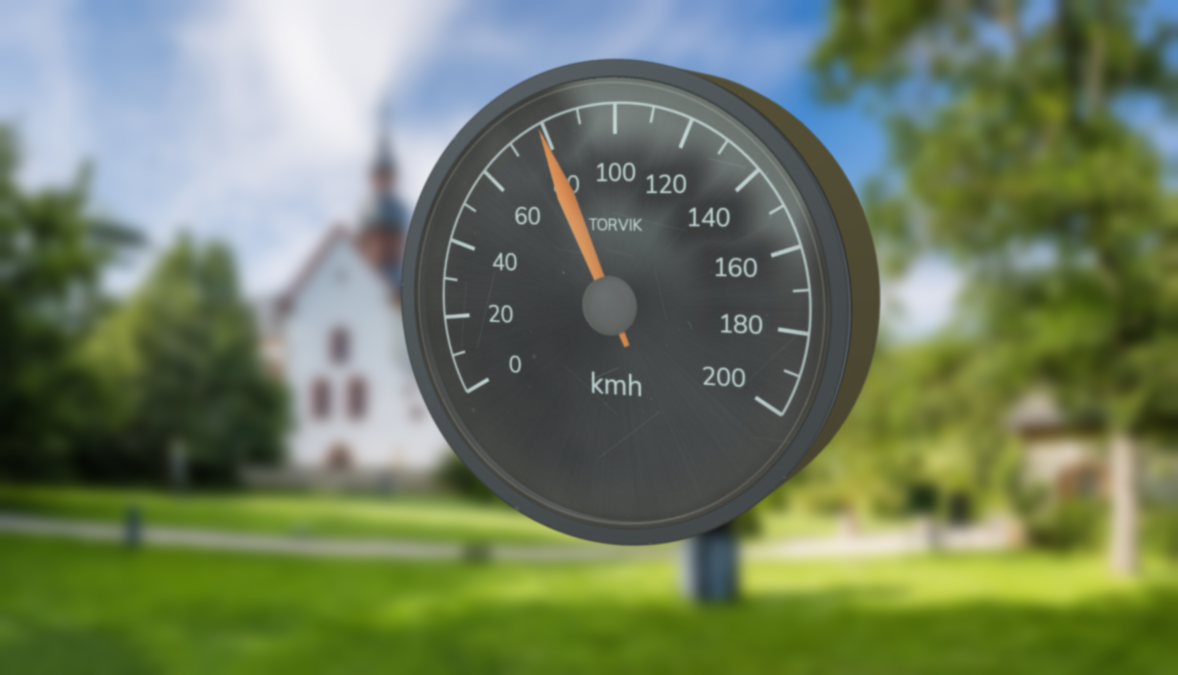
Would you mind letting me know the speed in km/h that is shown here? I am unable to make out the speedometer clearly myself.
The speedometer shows 80 km/h
